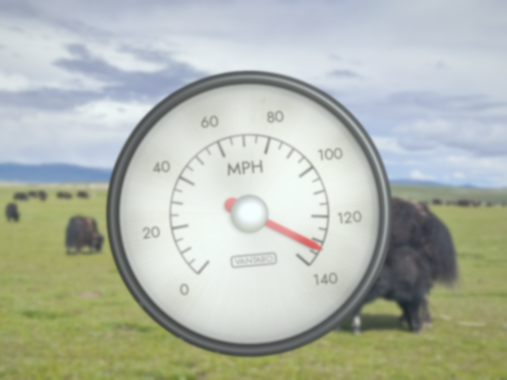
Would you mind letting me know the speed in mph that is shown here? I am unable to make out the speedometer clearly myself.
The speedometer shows 132.5 mph
